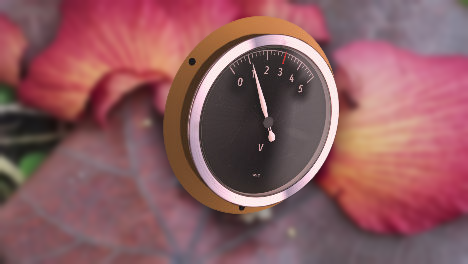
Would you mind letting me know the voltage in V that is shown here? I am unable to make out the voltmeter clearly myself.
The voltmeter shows 1 V
